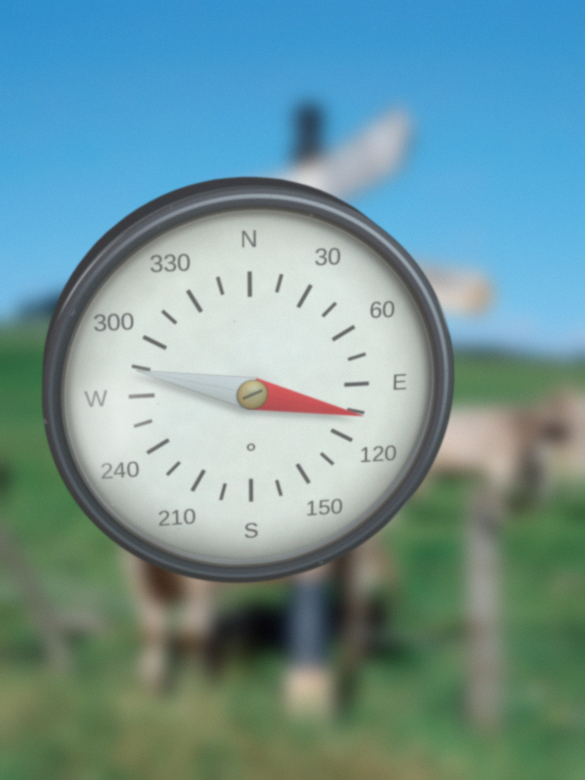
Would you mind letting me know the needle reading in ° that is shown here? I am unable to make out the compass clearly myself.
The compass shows 105 °
